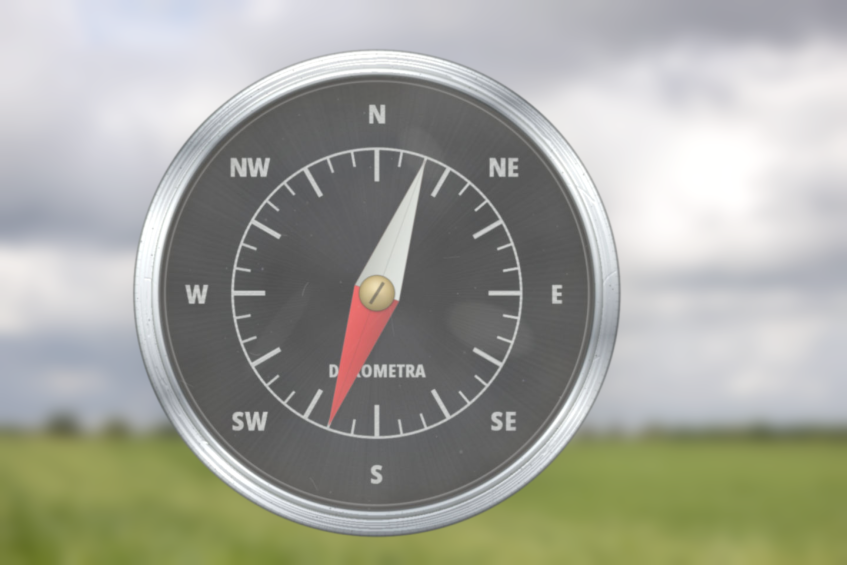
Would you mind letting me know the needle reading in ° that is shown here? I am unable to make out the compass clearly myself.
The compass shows 200 °
